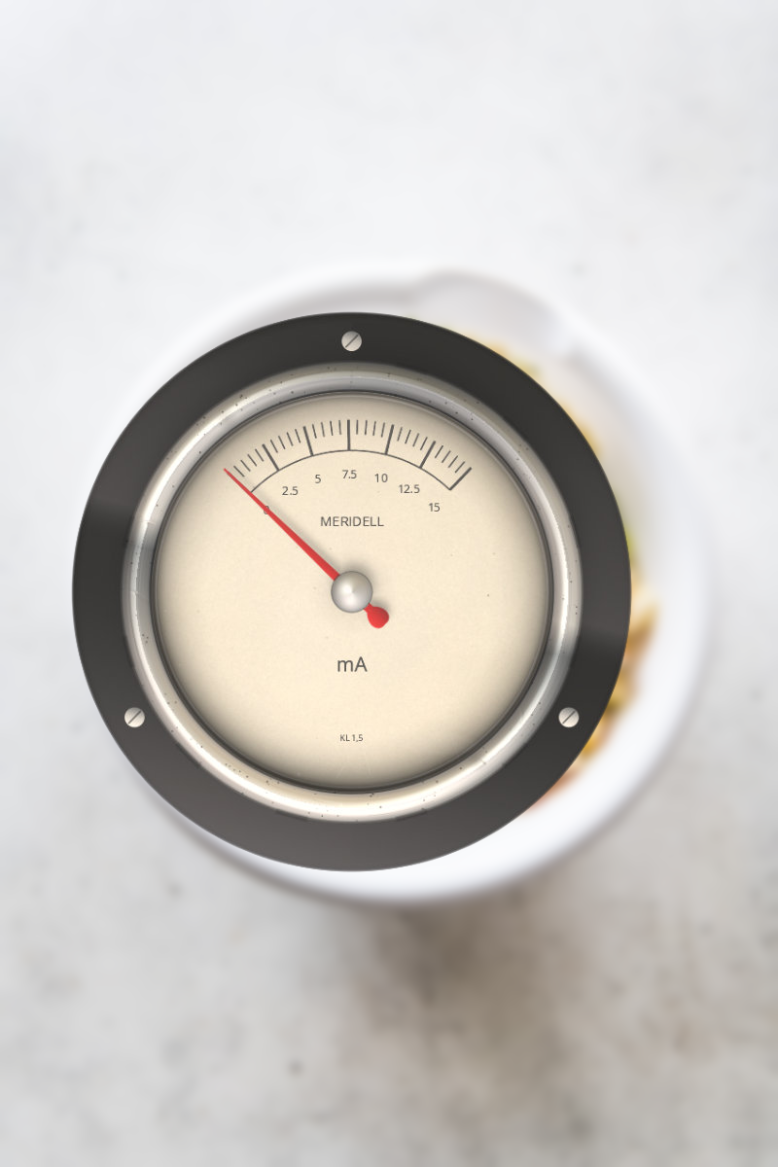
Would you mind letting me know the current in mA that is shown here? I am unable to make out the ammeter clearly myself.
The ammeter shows 0 mA
